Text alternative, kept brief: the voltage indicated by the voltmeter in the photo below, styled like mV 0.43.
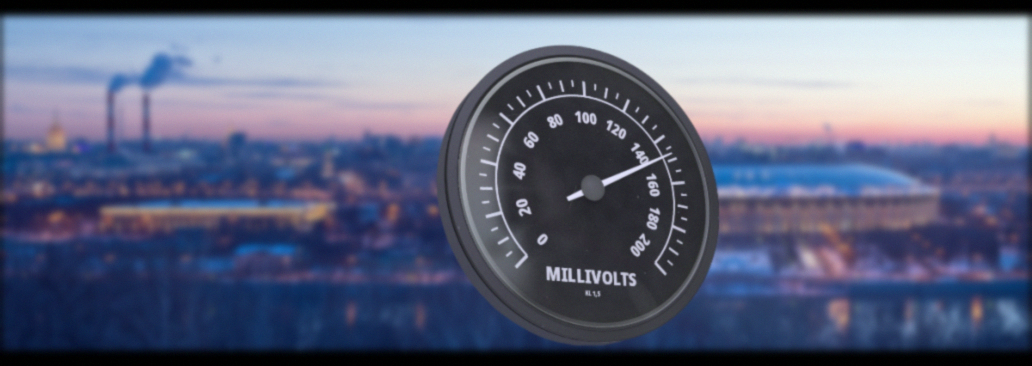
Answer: mV 147.5
